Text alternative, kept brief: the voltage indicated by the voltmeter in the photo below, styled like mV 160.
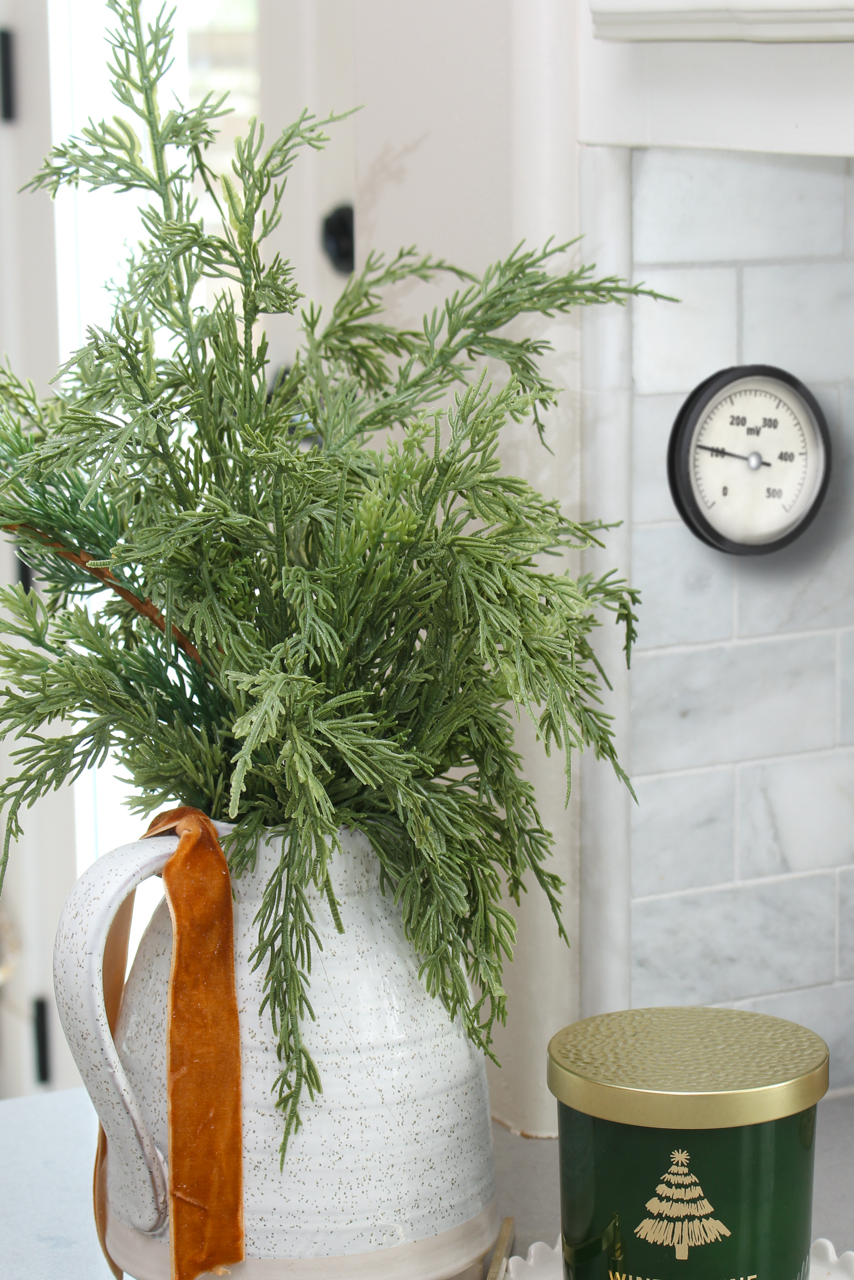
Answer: mV 100
